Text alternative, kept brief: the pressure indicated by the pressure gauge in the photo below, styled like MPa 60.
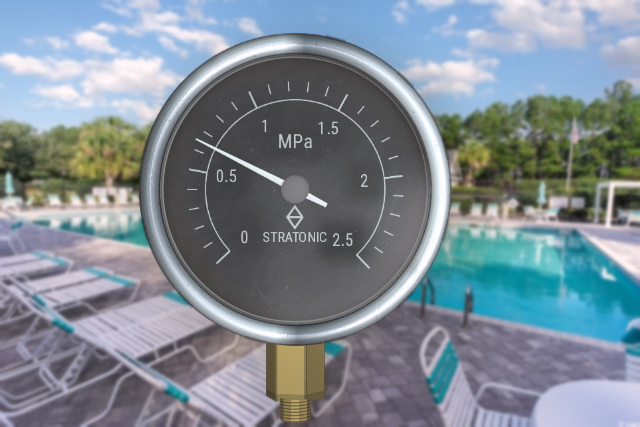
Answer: MPa 0.65
